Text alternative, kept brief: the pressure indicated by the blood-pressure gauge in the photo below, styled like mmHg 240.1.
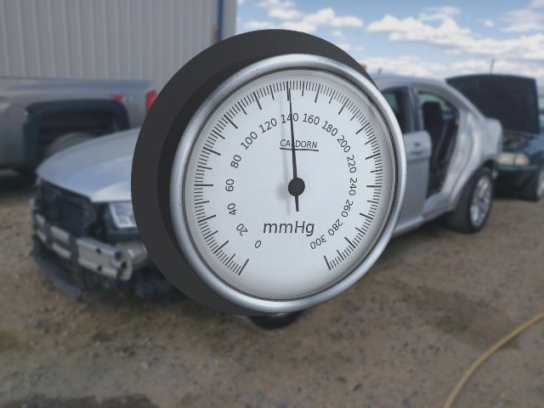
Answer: mmHg 140
